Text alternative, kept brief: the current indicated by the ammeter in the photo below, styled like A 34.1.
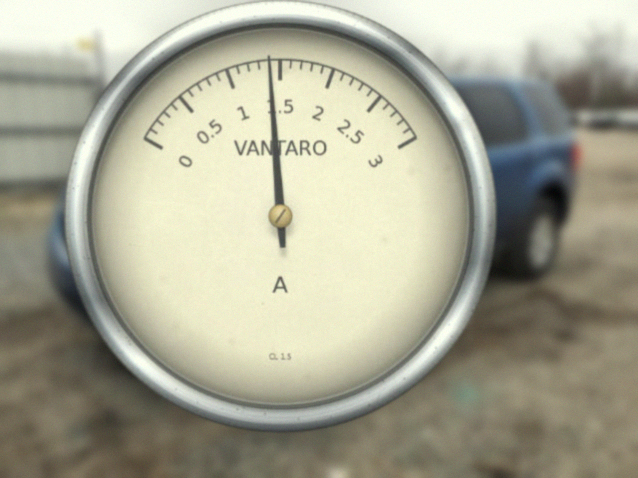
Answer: A 1.4
